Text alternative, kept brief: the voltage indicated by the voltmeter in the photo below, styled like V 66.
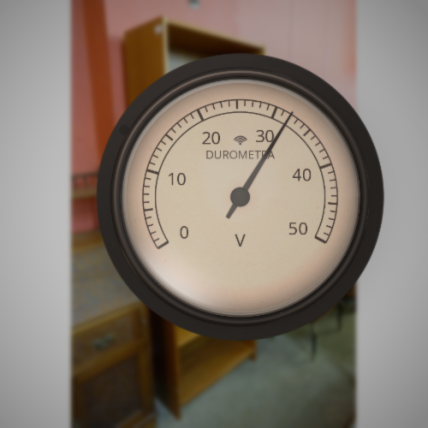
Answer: V 32
